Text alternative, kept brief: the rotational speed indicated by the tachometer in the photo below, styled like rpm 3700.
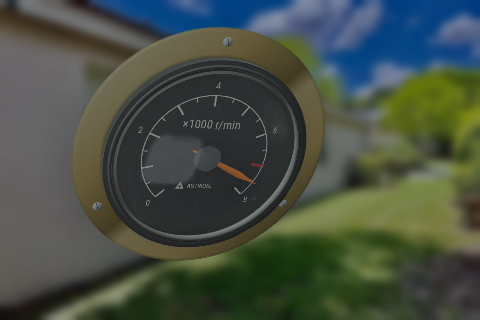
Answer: rpm 7500
